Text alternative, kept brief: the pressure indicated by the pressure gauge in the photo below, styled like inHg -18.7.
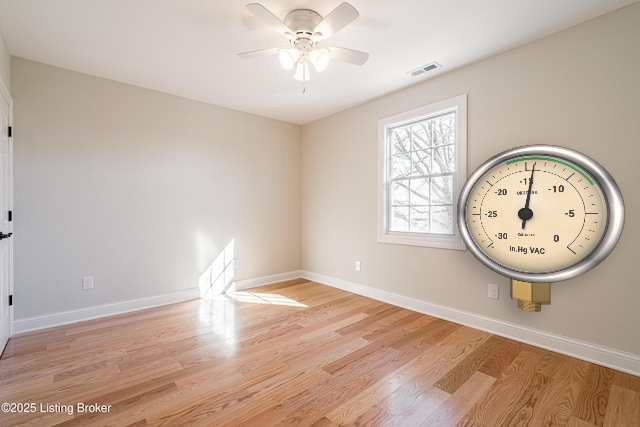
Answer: inHg -14
